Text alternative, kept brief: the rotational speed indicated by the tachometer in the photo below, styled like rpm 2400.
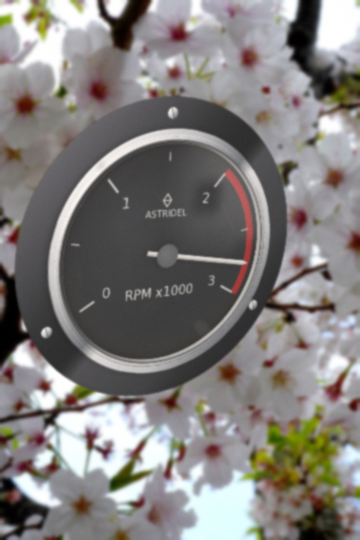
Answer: rpm 2750
